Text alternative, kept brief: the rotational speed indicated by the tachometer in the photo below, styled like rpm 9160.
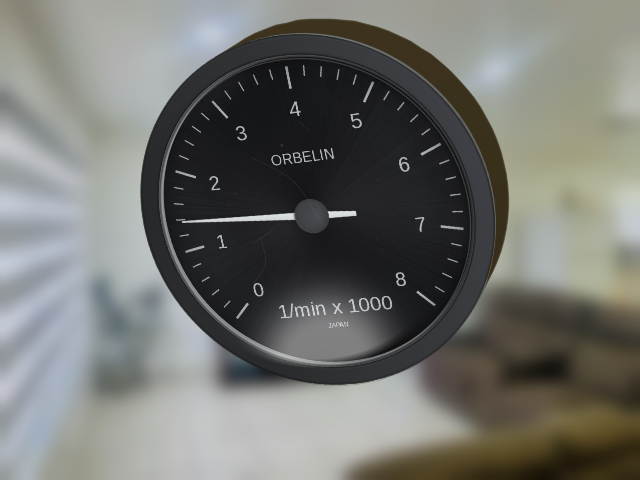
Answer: rpm 1400
